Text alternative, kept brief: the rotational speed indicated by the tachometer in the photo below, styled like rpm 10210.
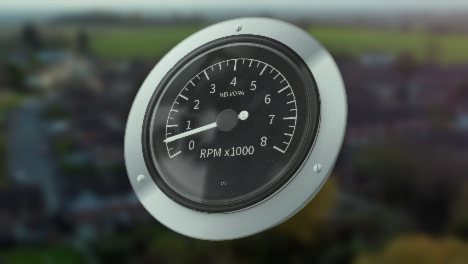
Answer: rpm 500
